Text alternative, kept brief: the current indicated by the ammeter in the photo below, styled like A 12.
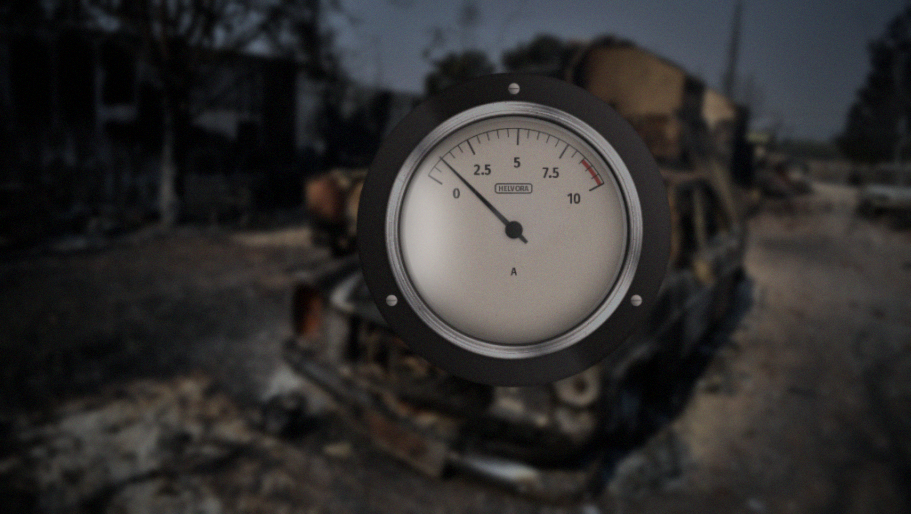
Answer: A 1
